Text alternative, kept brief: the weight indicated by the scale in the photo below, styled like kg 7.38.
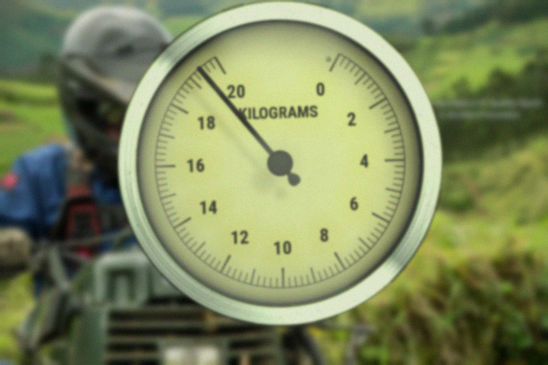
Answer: kg 19.4
